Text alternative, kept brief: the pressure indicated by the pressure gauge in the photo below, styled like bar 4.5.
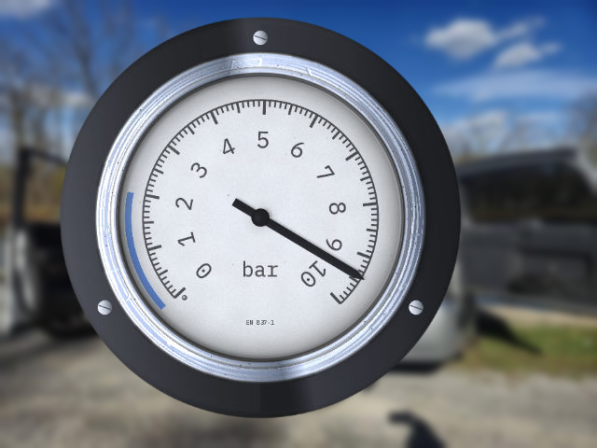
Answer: bar 9.4
